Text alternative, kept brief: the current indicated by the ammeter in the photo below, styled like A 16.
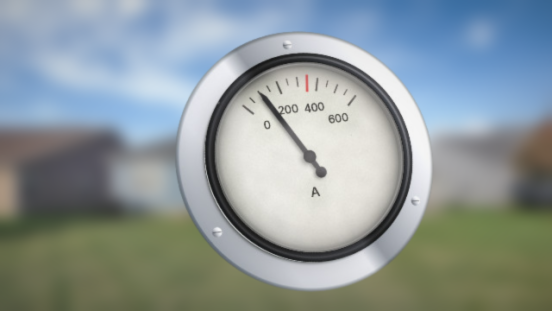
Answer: A 100
